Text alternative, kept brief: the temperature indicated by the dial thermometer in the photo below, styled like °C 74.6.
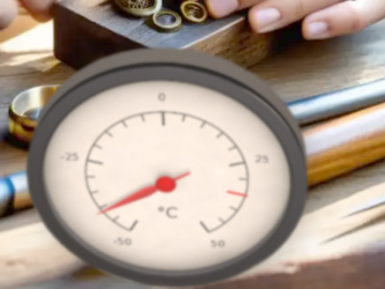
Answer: °C -40
